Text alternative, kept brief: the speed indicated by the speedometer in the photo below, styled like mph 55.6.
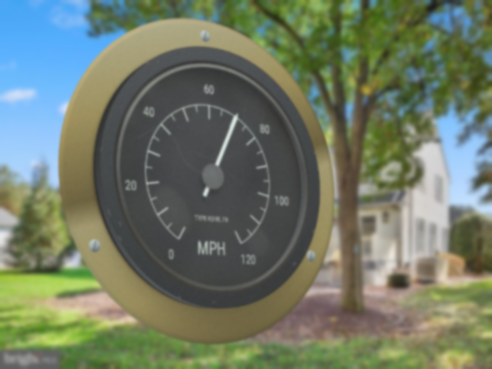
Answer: mph 70
